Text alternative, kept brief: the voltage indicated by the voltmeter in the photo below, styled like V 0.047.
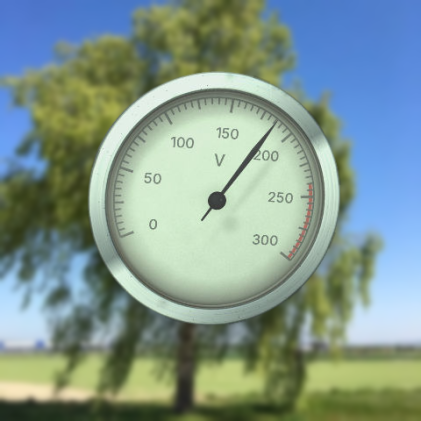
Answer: V 185
